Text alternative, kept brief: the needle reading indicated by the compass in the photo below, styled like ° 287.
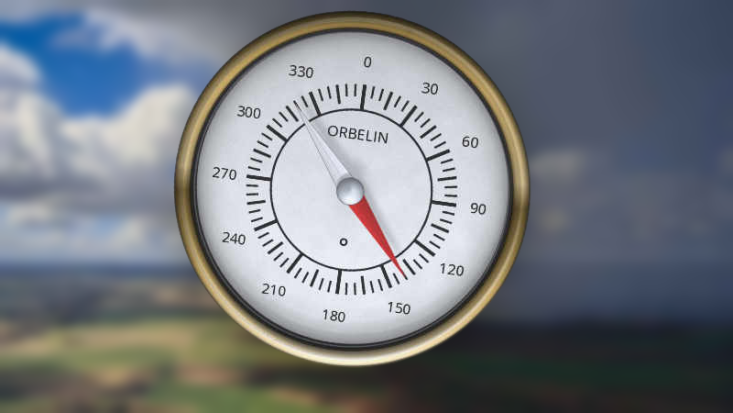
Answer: ° 140
